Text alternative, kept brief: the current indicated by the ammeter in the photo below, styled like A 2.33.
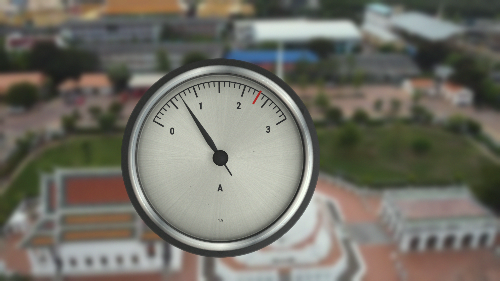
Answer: A 0.7
